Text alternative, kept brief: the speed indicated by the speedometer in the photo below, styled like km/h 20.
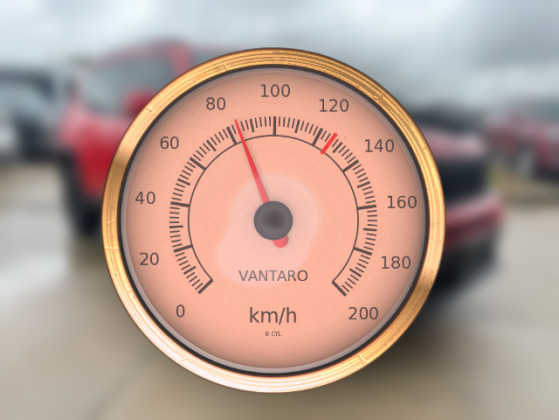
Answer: km/h 84
